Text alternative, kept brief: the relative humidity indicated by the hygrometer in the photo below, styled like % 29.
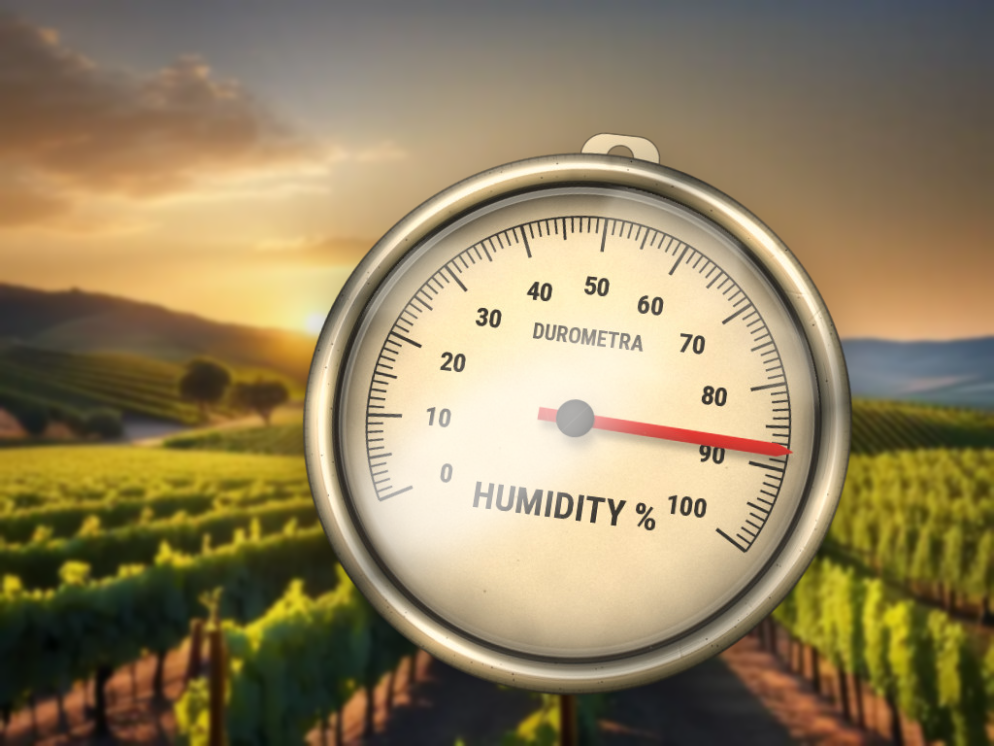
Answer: % 88
